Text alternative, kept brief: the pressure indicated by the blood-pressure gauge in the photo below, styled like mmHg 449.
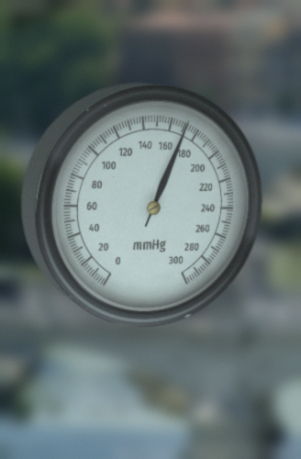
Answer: mmHg 170
